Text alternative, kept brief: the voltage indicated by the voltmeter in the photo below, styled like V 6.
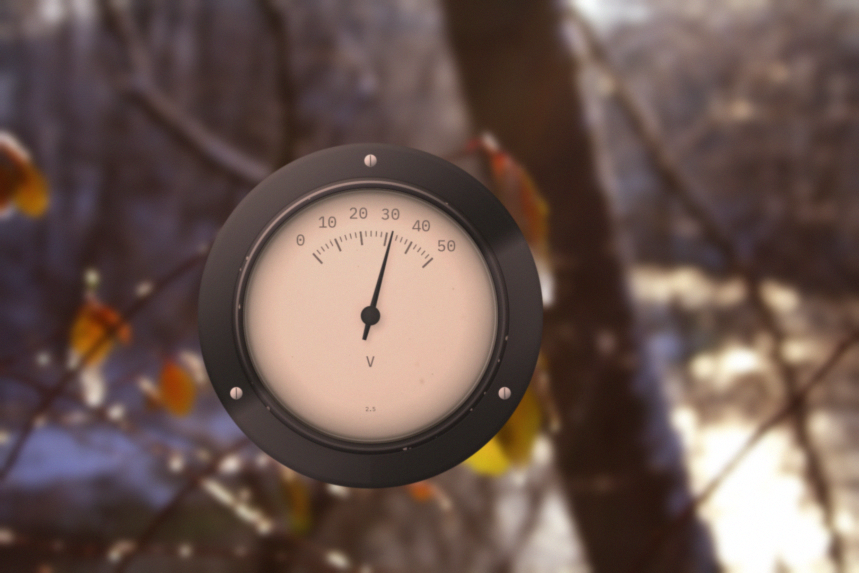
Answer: V 32
